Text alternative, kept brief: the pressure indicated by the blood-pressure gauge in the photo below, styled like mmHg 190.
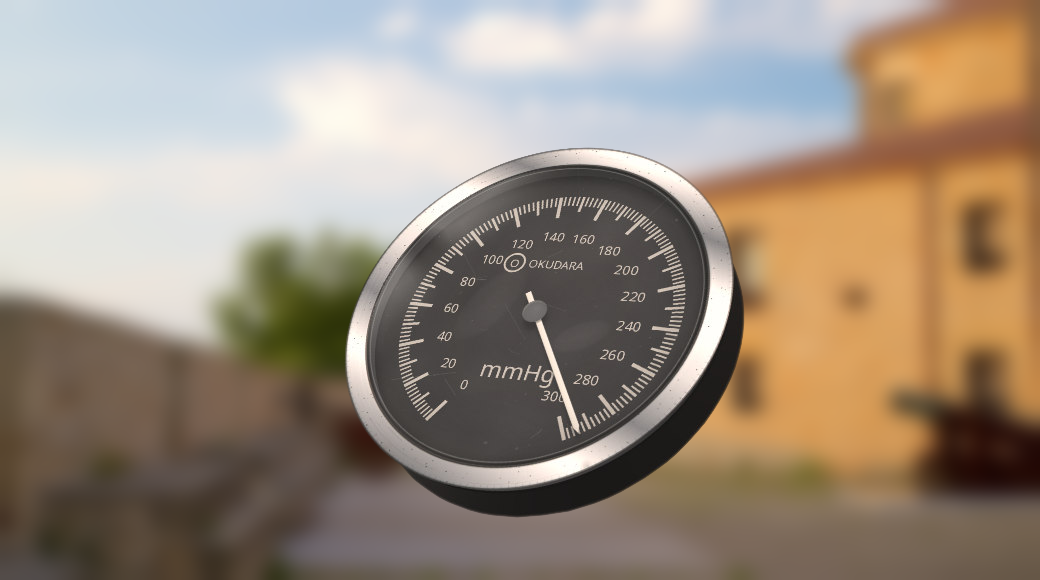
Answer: mmHg 294
